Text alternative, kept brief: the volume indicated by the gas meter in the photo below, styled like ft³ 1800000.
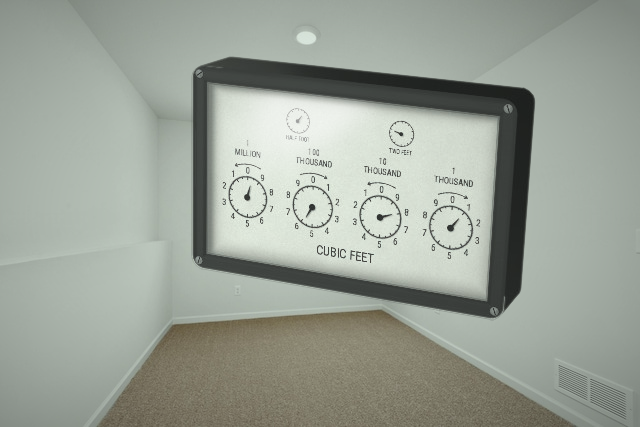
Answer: ft³ 958100
